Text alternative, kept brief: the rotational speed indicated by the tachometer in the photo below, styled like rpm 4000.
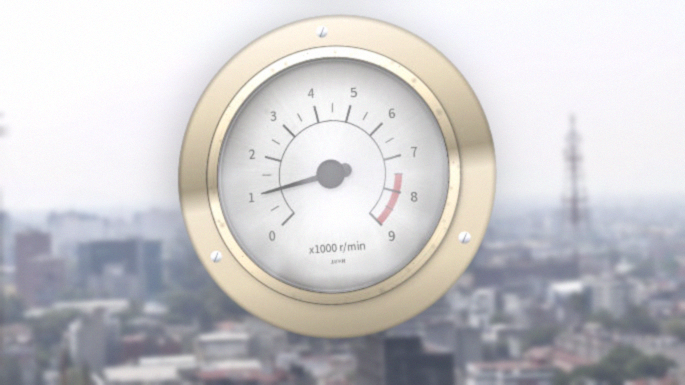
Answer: rpm 1000
